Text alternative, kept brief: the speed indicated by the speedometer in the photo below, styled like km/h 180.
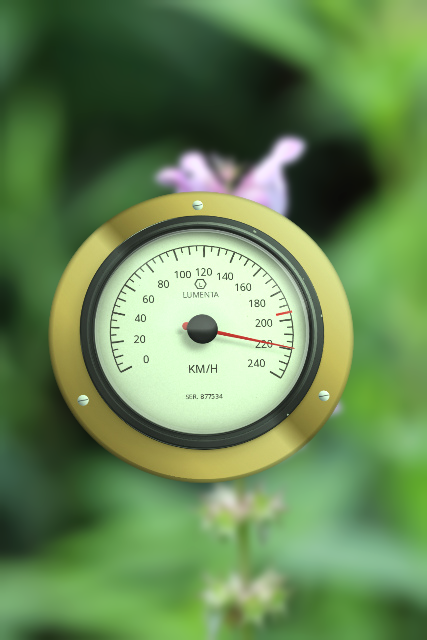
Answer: km/h 220
